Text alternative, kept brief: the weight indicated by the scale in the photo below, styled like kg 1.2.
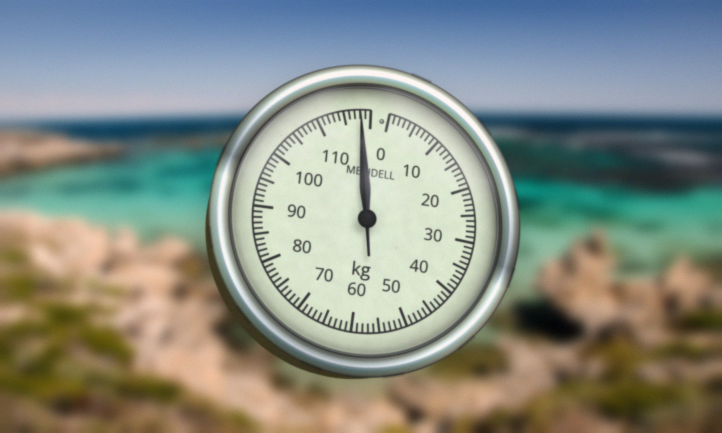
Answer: kg 118
